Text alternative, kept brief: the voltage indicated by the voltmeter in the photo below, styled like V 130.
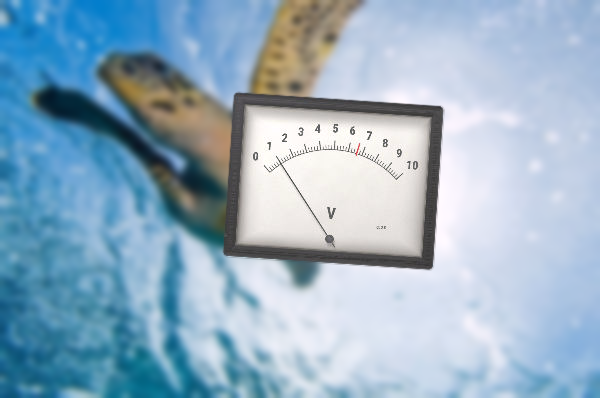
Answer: V 1
